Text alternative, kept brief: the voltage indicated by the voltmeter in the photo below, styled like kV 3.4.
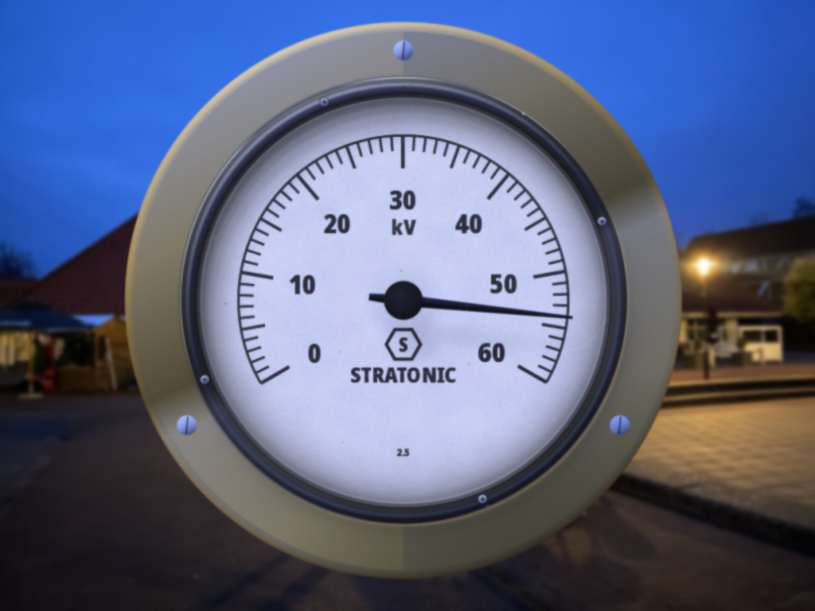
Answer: kV 54
